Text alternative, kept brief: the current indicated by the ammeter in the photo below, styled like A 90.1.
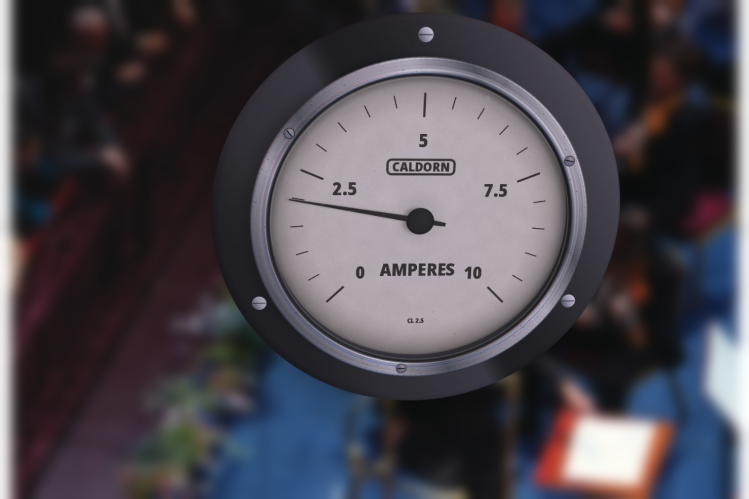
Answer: A 2
